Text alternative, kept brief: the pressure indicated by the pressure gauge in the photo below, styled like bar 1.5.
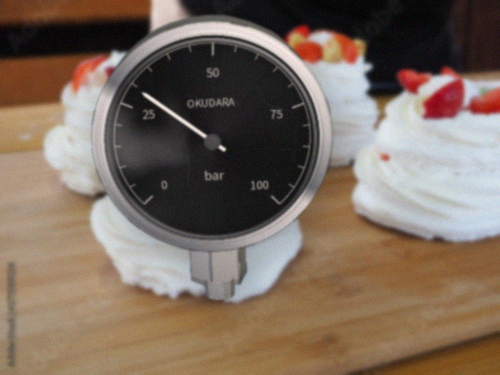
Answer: bar 30
